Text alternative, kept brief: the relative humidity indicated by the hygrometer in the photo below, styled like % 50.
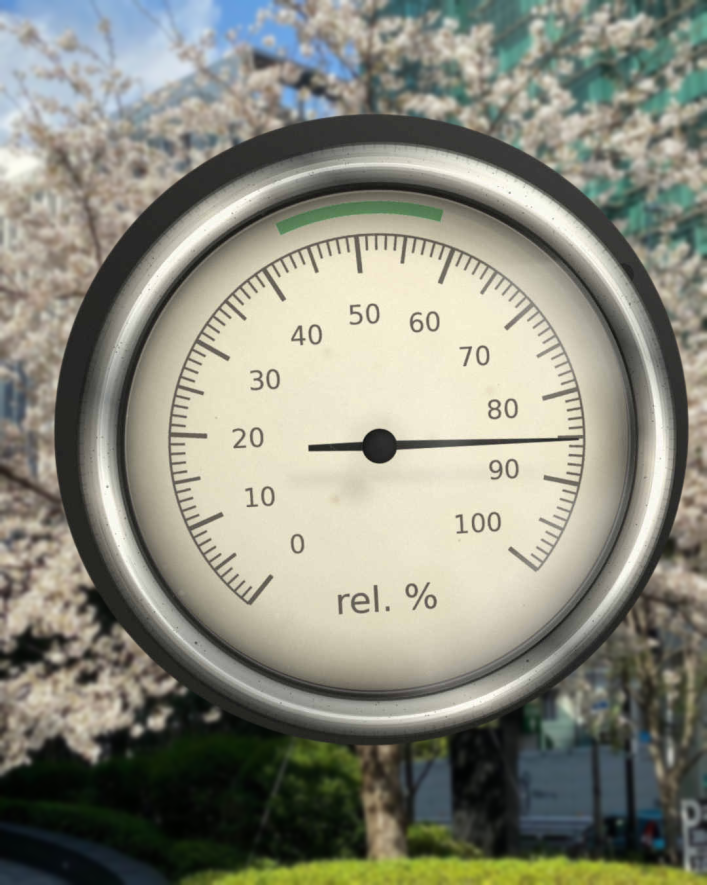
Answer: % 85
